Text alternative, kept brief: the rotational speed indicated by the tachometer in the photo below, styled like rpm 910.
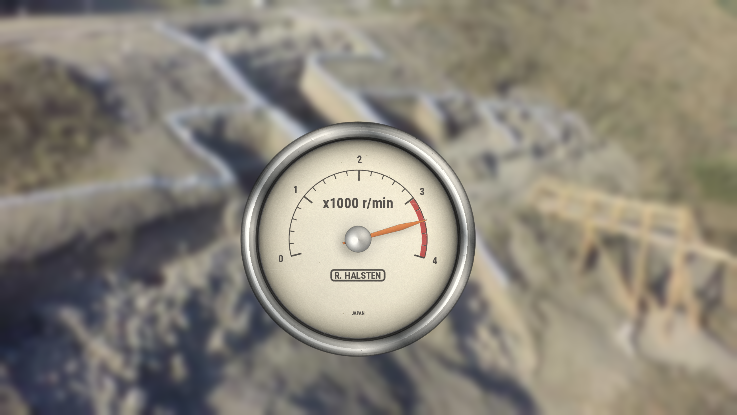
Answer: rpm 3400
